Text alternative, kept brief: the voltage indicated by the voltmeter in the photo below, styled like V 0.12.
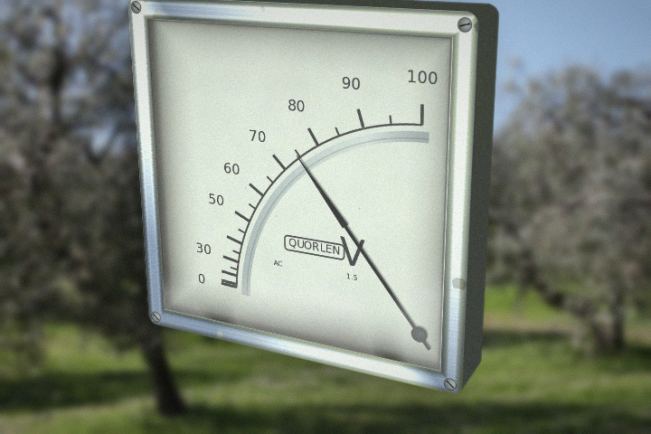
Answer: V 75
